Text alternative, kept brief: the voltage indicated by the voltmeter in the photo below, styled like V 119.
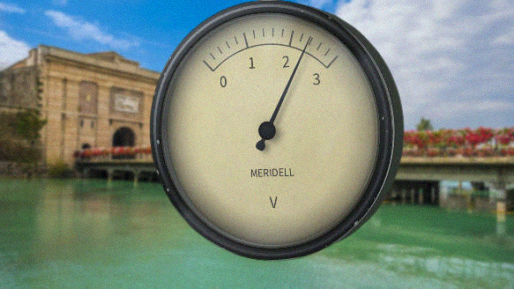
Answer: V 2.4
